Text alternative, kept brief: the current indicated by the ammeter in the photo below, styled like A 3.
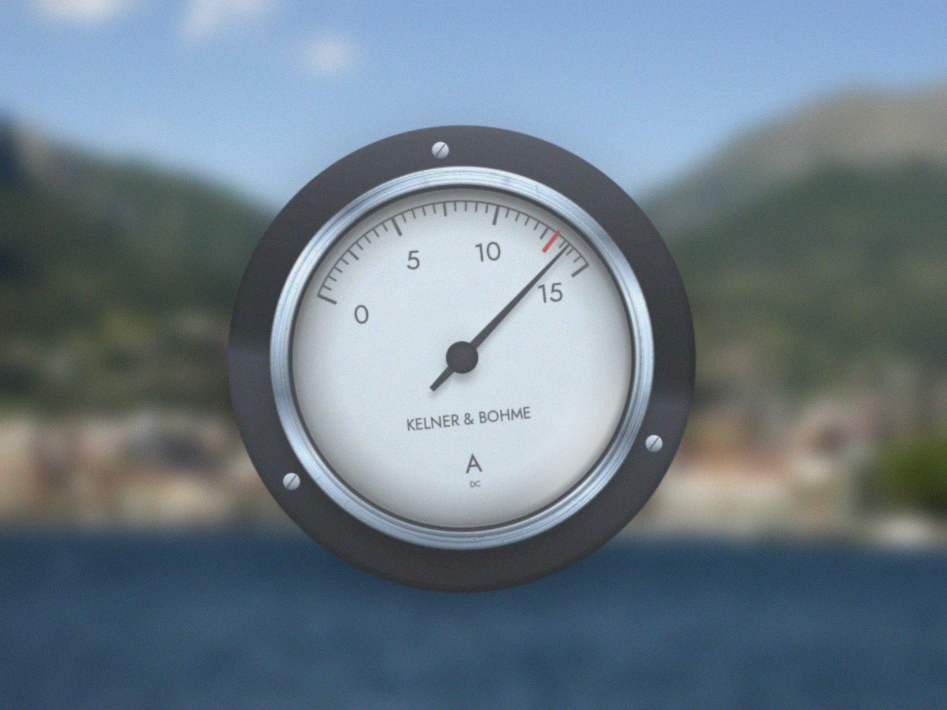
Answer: A 13.75
